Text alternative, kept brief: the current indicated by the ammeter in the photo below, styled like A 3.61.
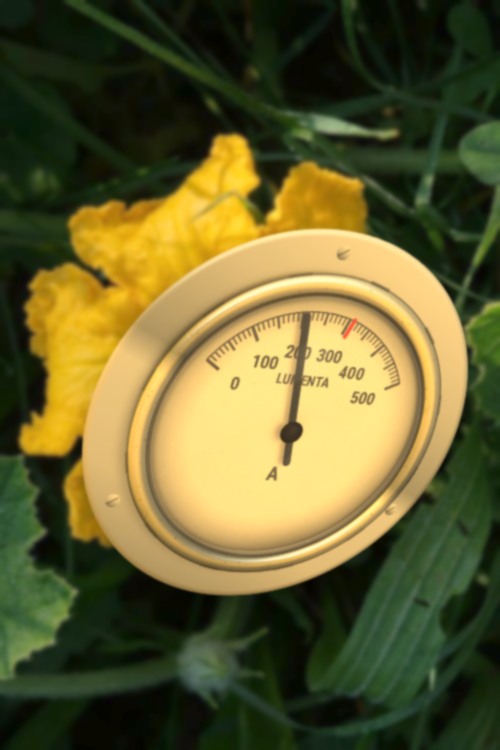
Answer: A 200
